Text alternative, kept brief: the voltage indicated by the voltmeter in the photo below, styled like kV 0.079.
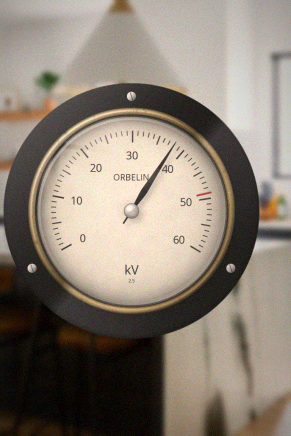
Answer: kV 38
